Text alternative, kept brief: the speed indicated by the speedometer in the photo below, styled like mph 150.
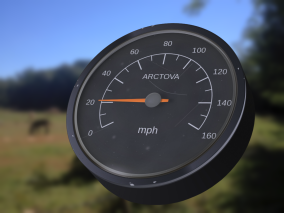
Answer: mph 20
